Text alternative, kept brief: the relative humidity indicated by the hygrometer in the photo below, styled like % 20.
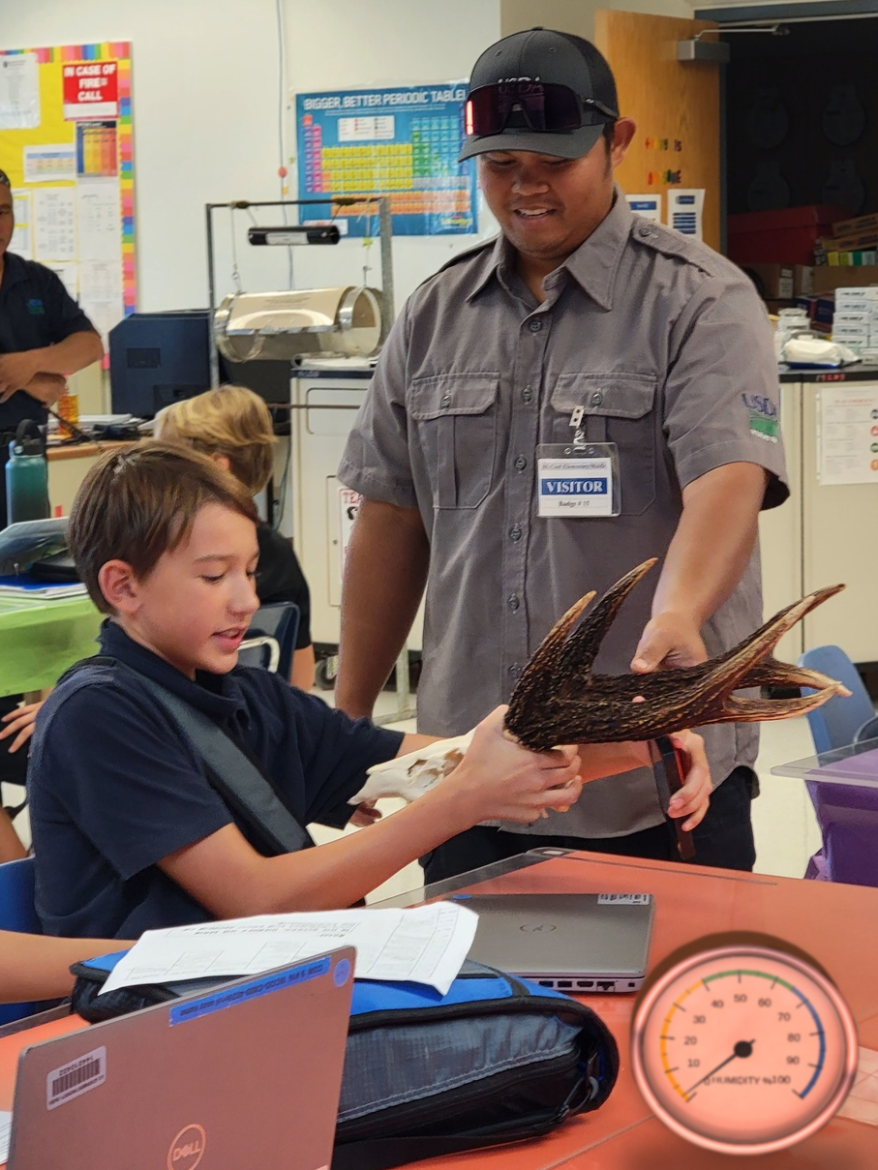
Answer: % 2.5
